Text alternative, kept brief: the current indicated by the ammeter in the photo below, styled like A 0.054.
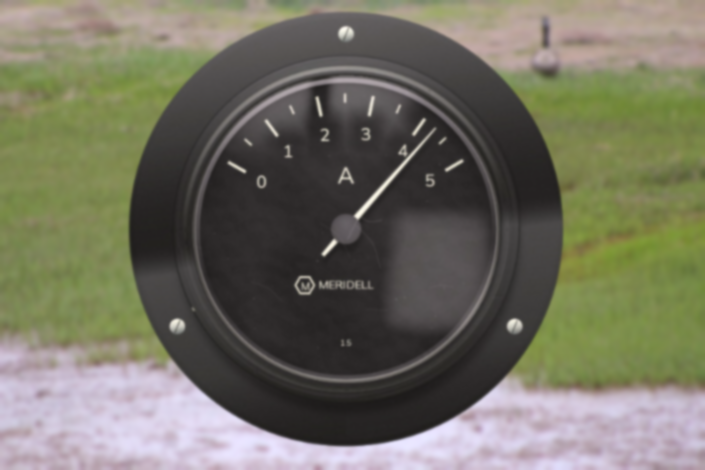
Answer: A 4.25
